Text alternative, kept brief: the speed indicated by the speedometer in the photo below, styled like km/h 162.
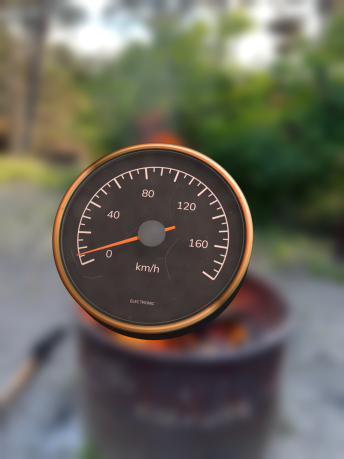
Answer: km/h 5
